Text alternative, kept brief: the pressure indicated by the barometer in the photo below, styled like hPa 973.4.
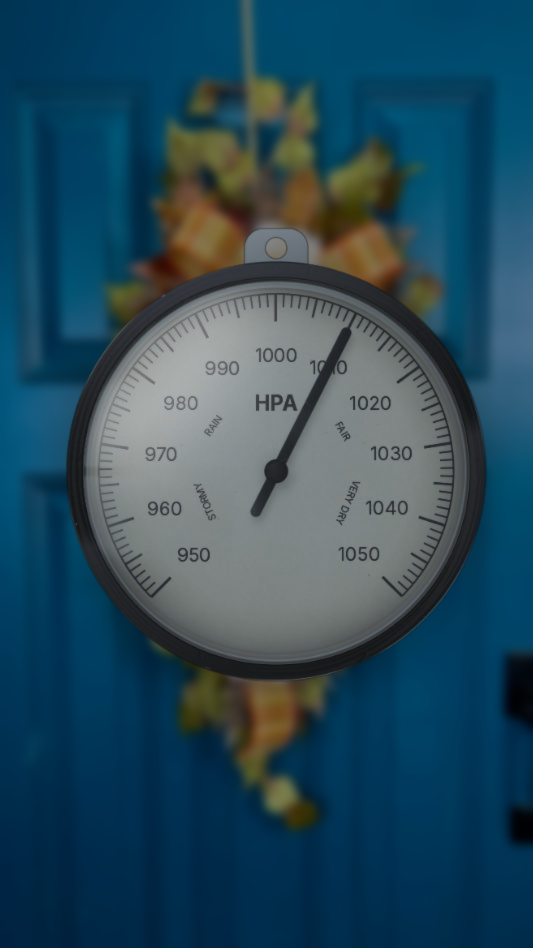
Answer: hPa 1010
